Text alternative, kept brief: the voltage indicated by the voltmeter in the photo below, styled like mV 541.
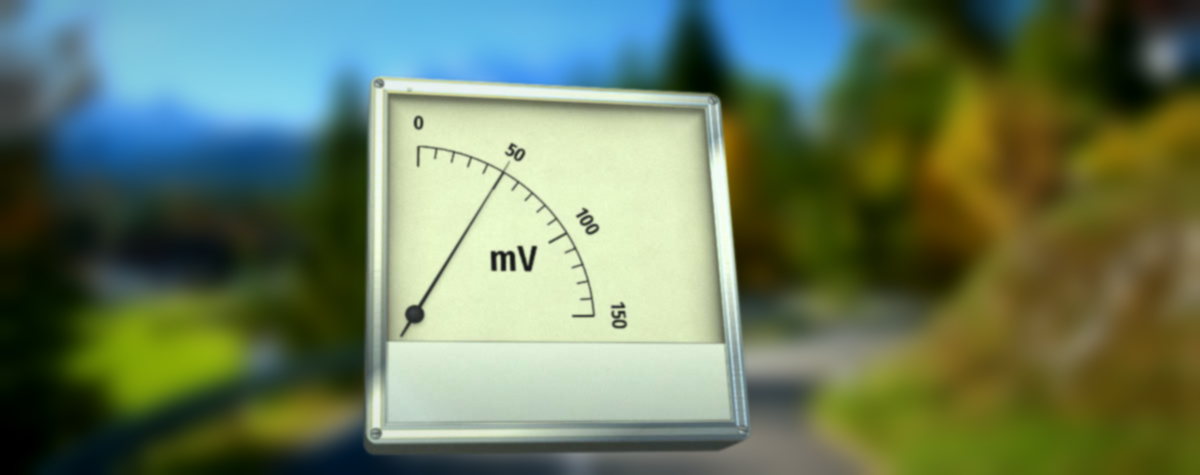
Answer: mV 50
